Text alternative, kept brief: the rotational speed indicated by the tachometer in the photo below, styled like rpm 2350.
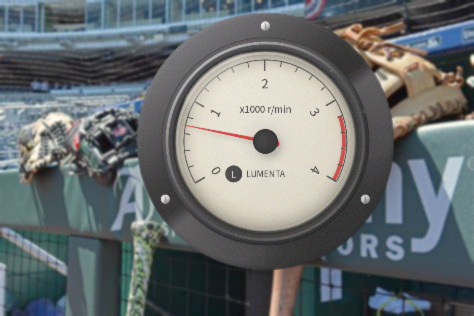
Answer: rpm 700
